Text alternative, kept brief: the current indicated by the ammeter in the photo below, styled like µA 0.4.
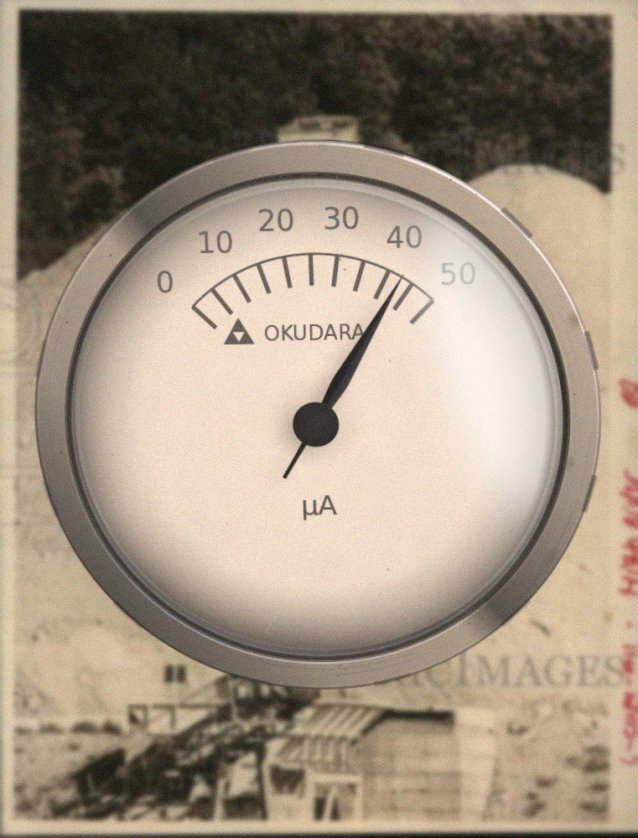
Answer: µA 42.5
